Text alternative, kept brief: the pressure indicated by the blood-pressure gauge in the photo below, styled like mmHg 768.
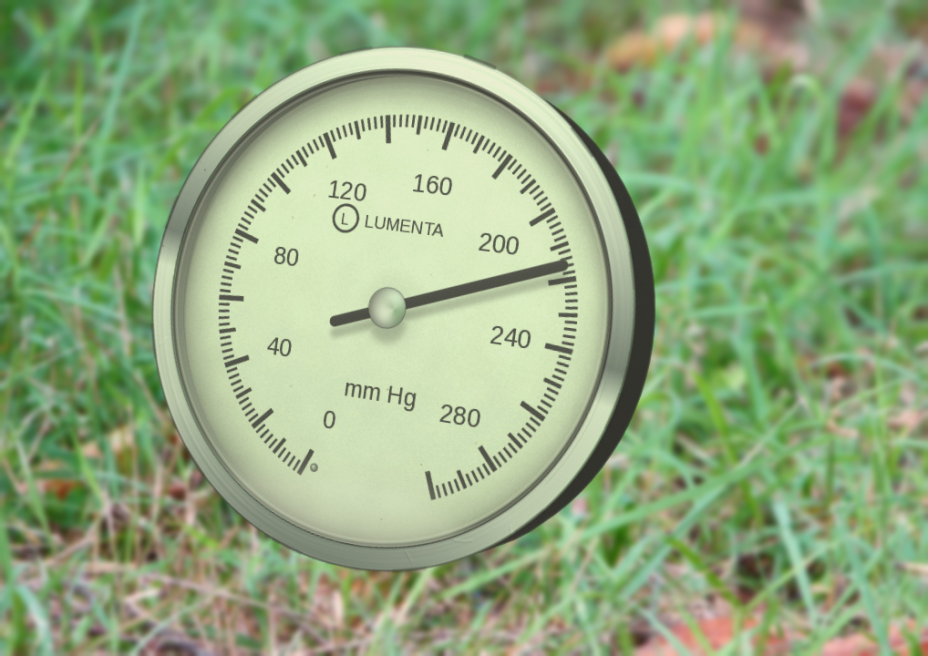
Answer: mmHg 216
